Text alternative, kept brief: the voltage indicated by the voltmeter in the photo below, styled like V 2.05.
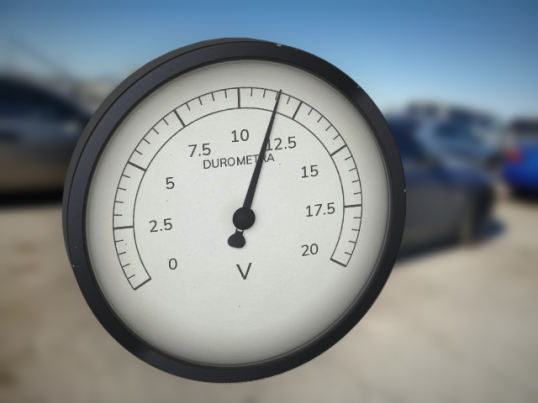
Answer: V 11.5
